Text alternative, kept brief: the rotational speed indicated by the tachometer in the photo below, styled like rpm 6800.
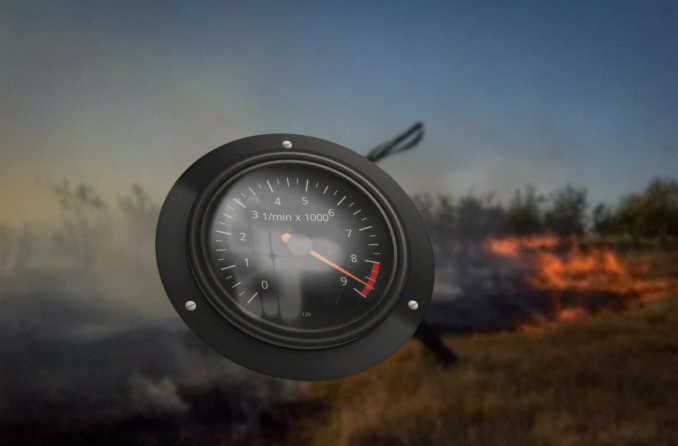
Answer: rpm 8750
